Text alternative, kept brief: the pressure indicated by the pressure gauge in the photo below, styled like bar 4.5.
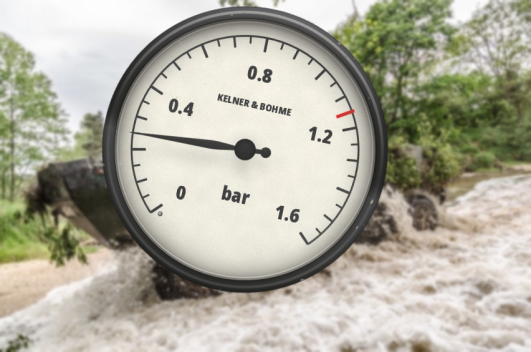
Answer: bar 0.25
